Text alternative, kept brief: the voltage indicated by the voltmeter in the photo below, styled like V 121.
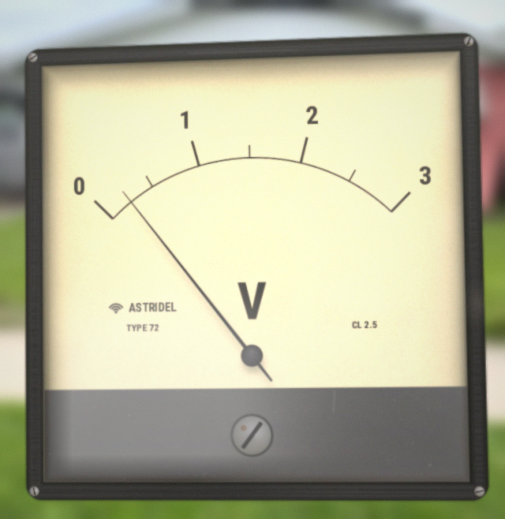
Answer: V 0.25
